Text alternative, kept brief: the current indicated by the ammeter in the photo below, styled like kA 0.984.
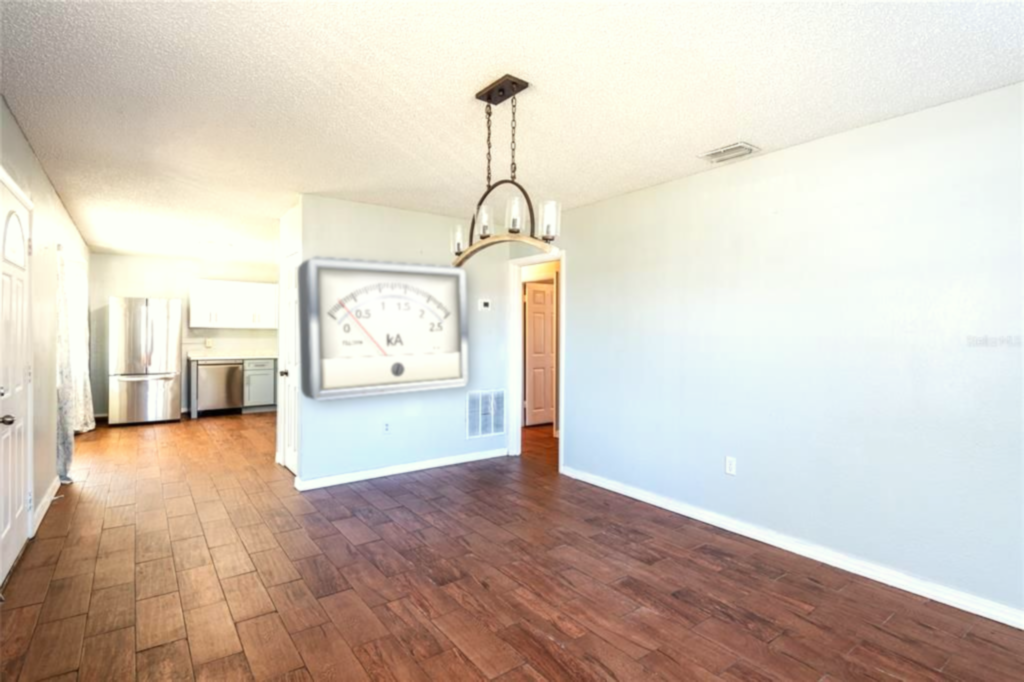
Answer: kA 0.25
